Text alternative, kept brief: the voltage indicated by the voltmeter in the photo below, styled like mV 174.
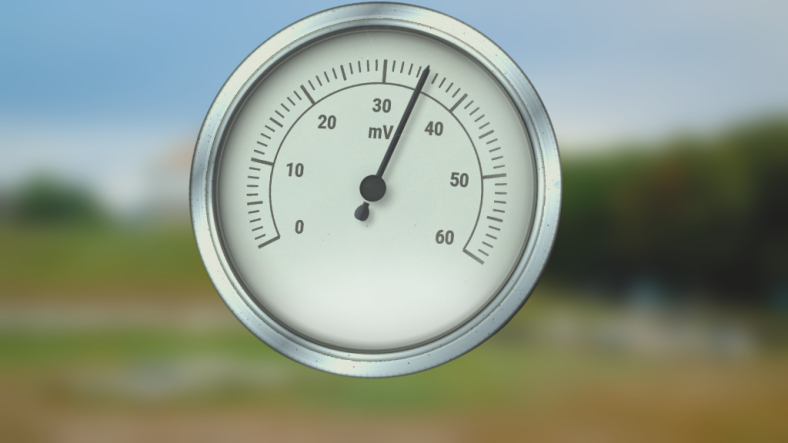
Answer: mV 35
